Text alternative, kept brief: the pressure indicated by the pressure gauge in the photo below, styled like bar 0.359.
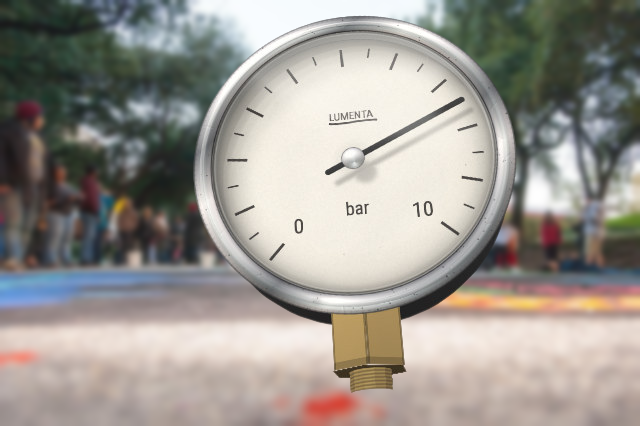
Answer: bar 7.5
